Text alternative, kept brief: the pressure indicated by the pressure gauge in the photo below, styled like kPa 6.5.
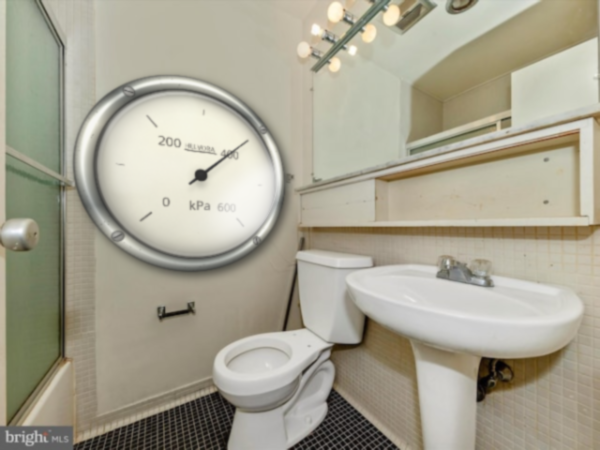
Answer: kPa 400
